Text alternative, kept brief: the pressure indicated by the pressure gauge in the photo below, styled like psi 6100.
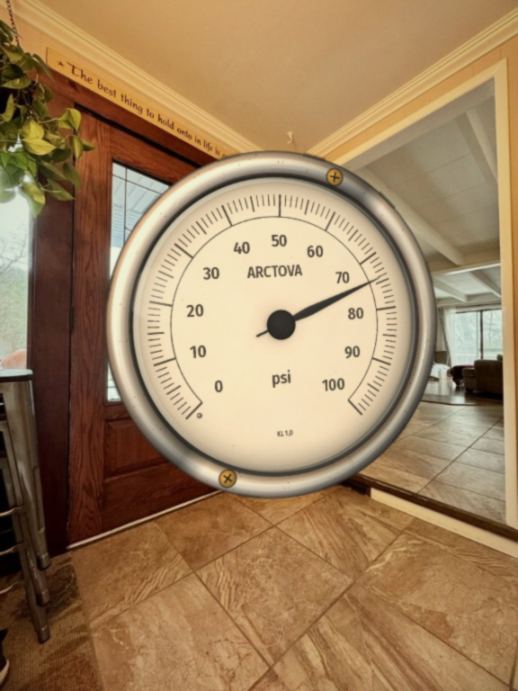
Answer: psi 74
